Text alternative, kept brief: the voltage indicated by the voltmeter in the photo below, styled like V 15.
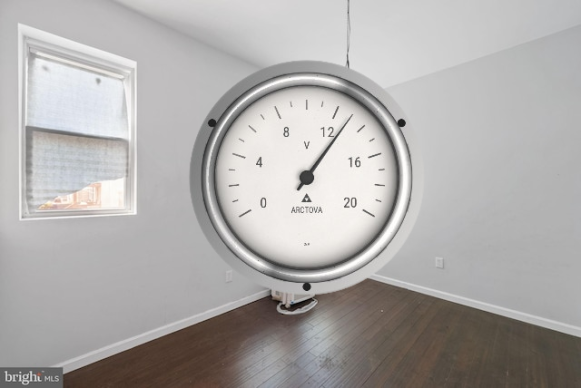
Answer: V 13
